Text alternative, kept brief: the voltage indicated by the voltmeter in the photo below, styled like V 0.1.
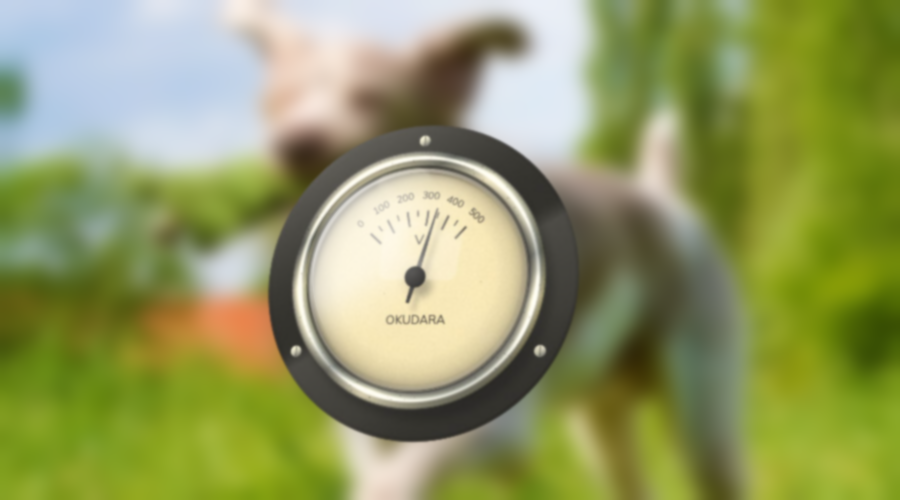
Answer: V 350
